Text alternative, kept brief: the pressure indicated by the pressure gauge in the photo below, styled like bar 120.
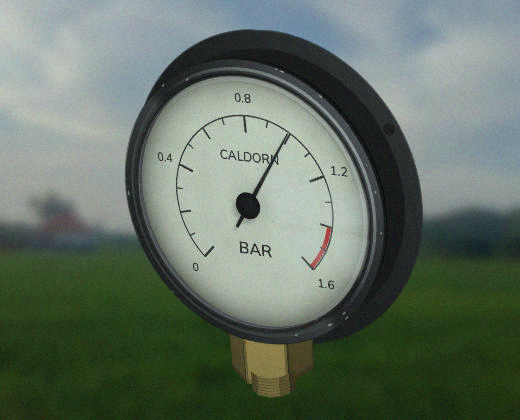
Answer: bar 1
